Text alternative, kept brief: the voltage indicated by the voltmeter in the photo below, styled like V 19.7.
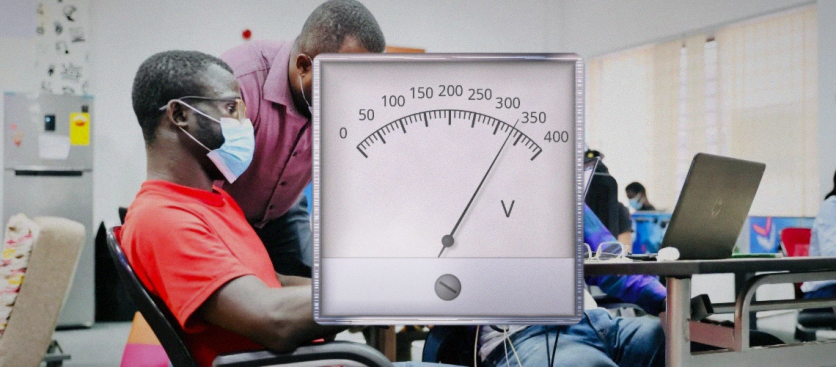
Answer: V 330
